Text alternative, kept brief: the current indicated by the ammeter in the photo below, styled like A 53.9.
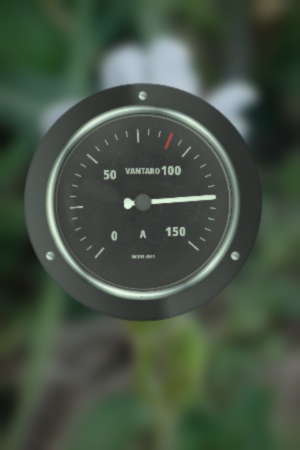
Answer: A 125
